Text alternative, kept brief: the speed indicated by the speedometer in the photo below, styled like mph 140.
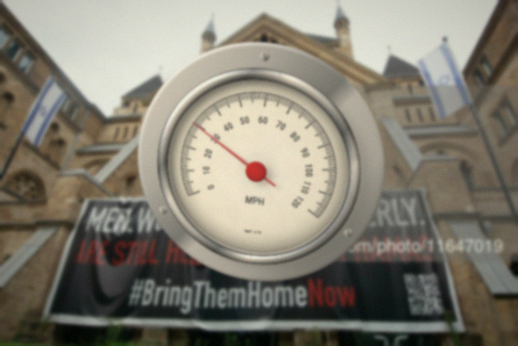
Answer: mph 30
